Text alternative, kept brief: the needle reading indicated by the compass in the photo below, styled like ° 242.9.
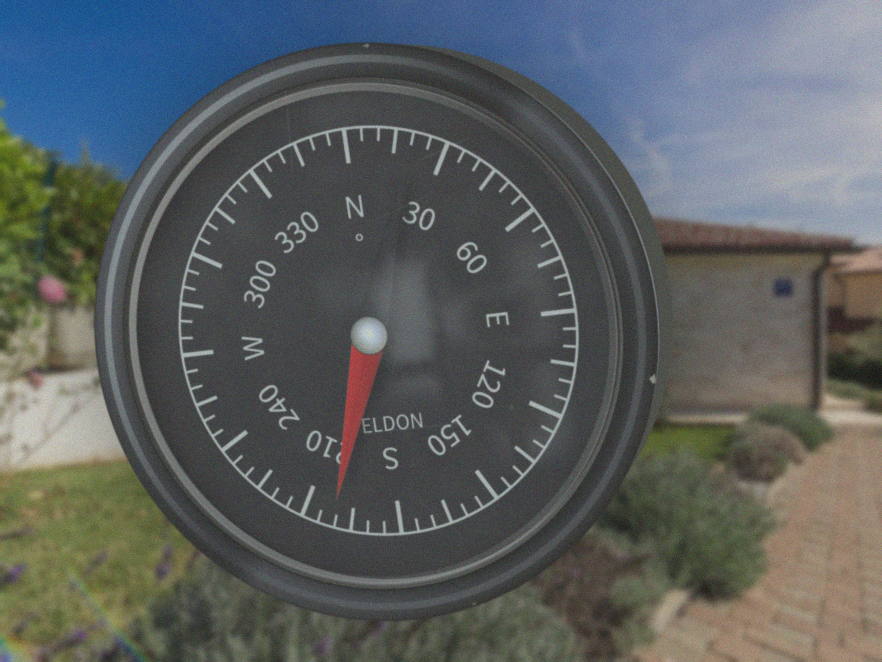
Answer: ° 200
